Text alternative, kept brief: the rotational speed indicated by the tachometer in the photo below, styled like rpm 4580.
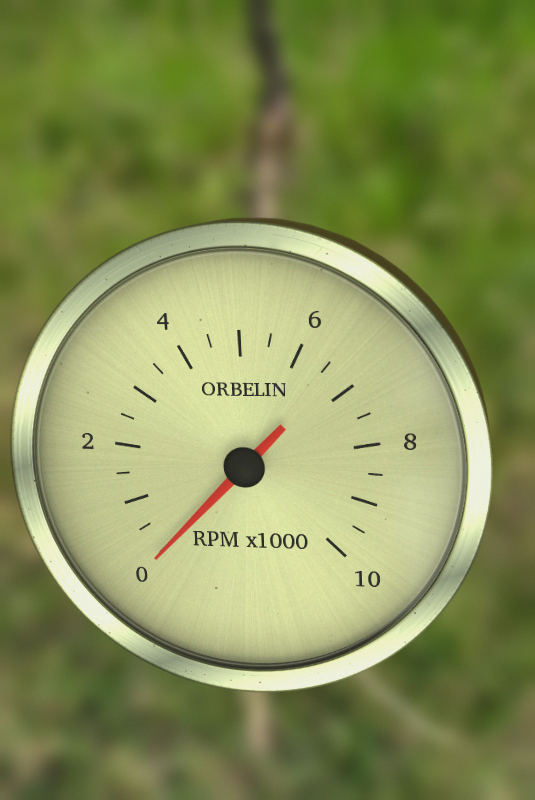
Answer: rpm 0
